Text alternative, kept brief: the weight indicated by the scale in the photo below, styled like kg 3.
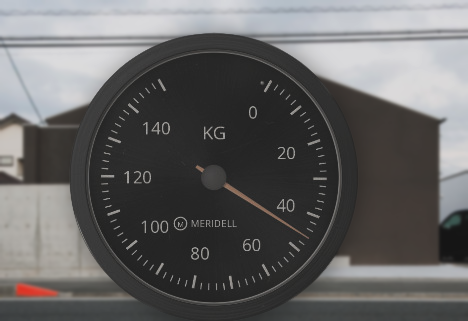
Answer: kg 46
